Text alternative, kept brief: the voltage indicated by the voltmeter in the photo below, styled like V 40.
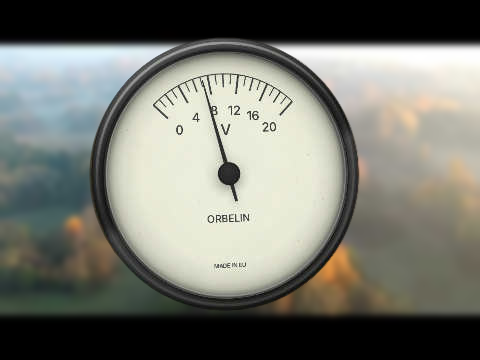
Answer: V 7
